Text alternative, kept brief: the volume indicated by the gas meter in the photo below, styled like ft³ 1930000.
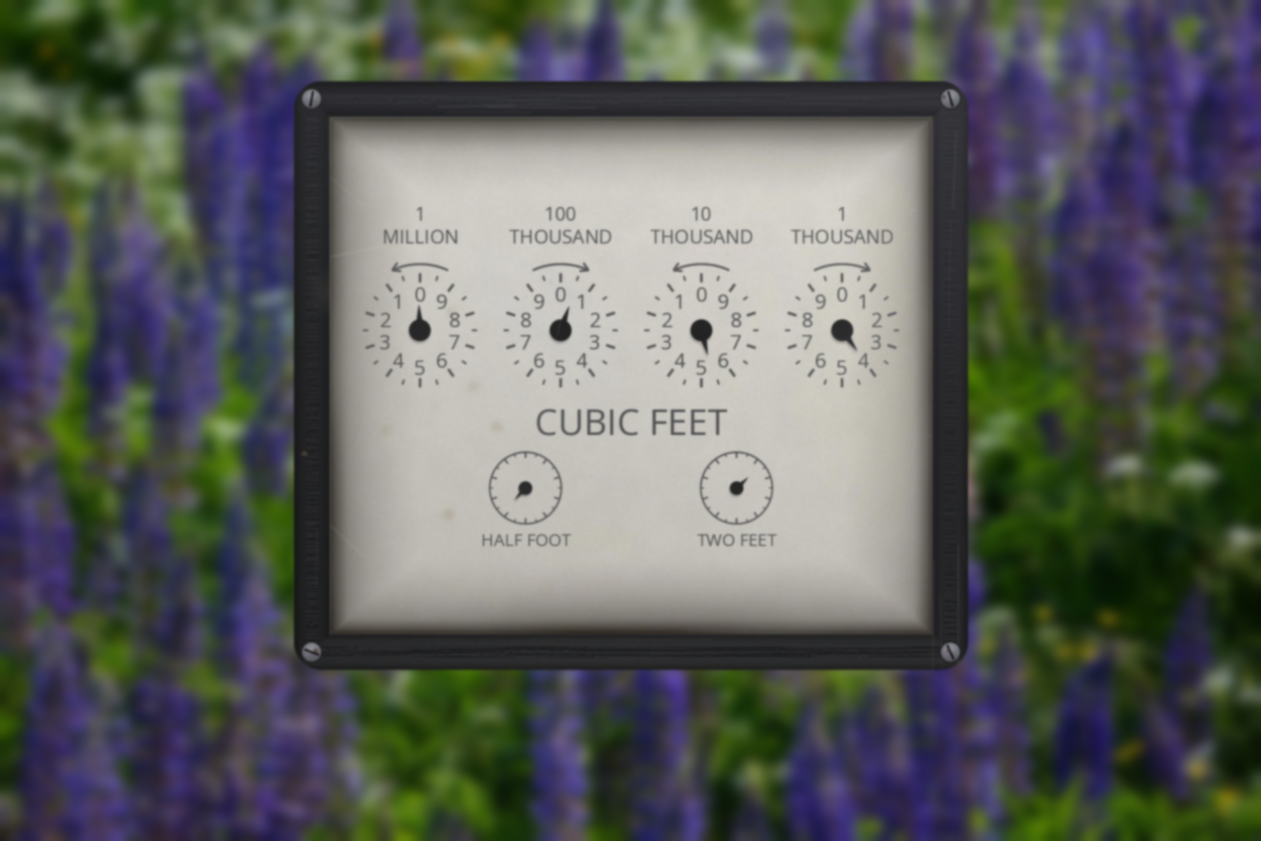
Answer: ft³ 5400
